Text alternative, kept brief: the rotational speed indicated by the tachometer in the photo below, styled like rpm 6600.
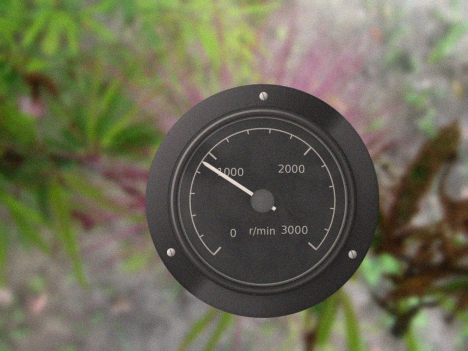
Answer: rpm 900
